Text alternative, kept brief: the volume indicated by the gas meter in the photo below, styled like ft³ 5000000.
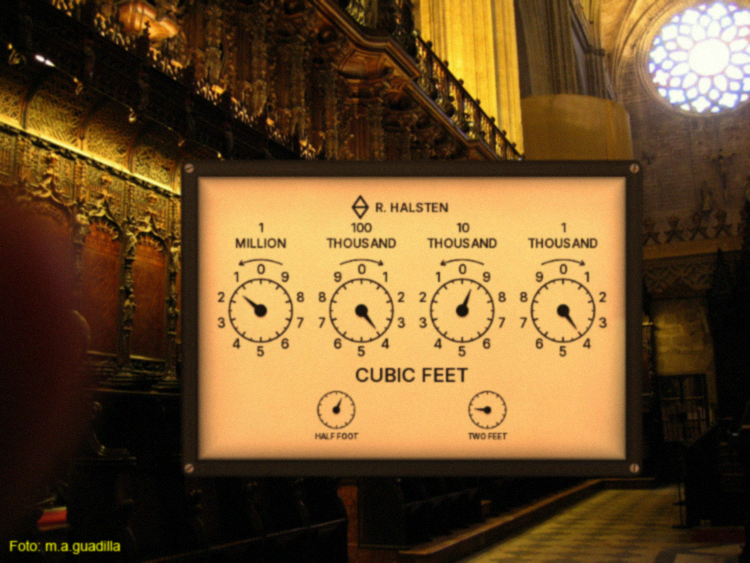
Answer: ft³ 139400
